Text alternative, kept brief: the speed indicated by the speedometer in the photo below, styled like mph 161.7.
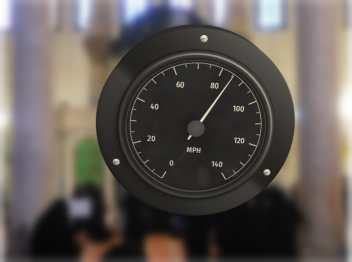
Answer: mph 85
